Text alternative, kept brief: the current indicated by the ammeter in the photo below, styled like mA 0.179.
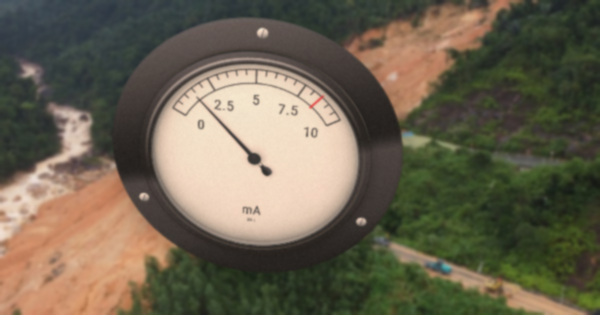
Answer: mA 1.5
